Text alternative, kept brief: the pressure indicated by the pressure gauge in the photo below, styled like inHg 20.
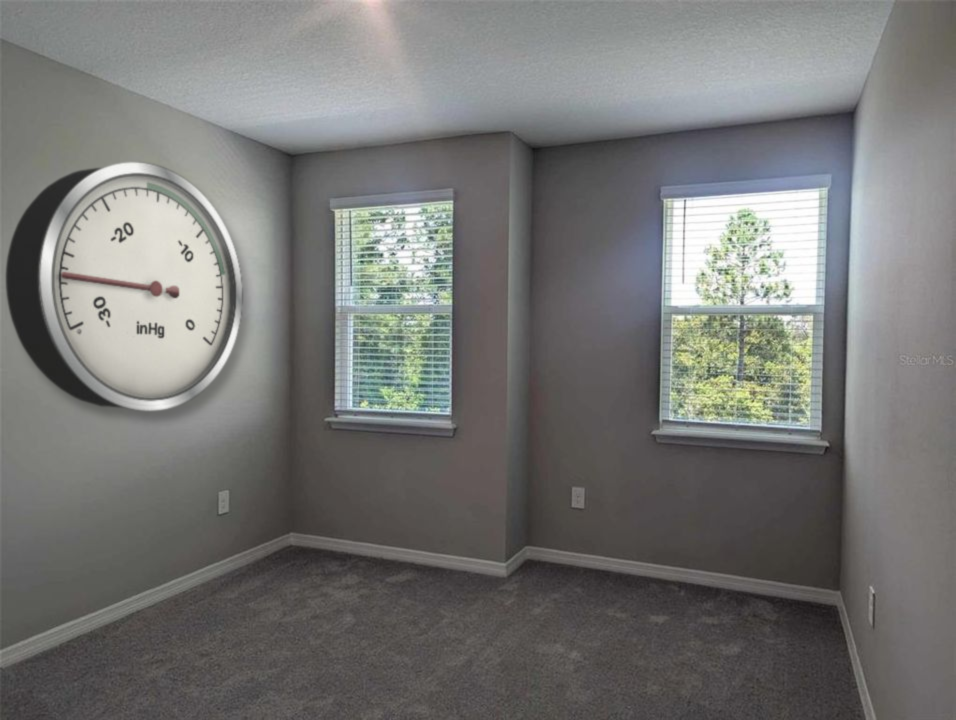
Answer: inHg -26.5
